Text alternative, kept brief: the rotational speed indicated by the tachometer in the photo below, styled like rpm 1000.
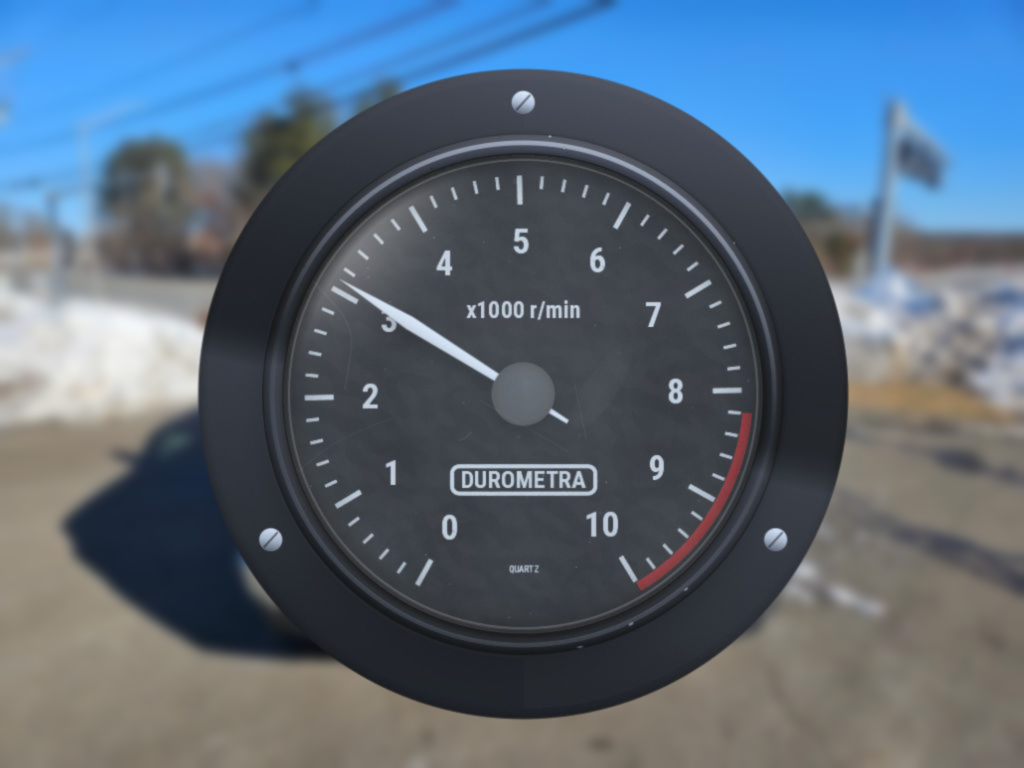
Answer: rpm 3100
